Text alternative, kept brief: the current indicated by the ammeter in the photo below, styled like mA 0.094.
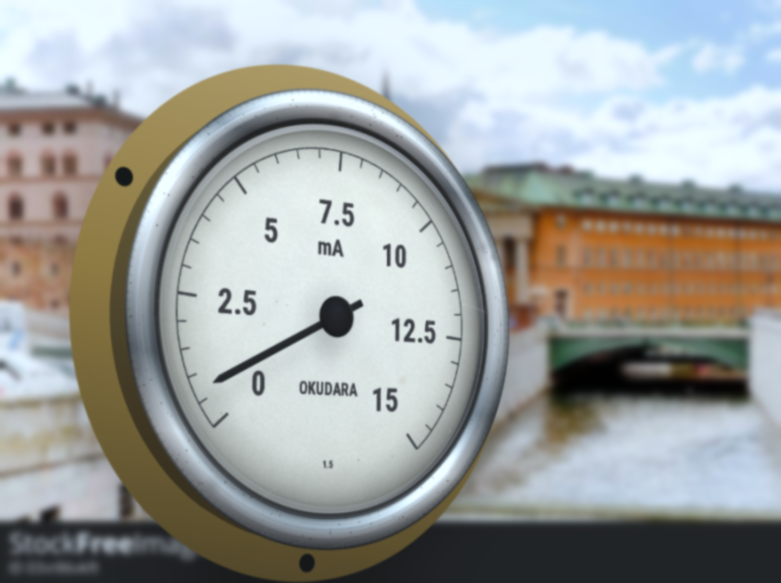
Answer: mA 0.75
